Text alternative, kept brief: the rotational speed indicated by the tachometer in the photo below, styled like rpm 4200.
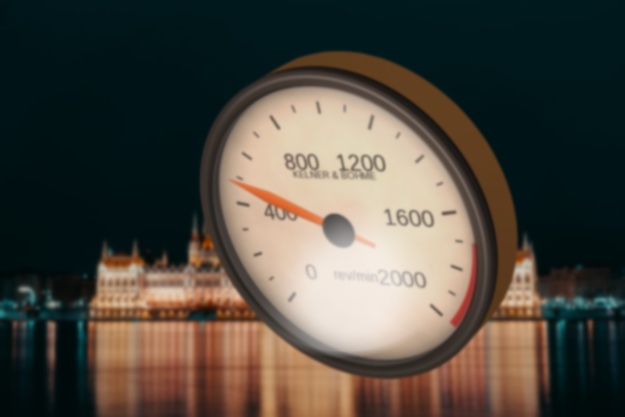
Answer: rpm 500
